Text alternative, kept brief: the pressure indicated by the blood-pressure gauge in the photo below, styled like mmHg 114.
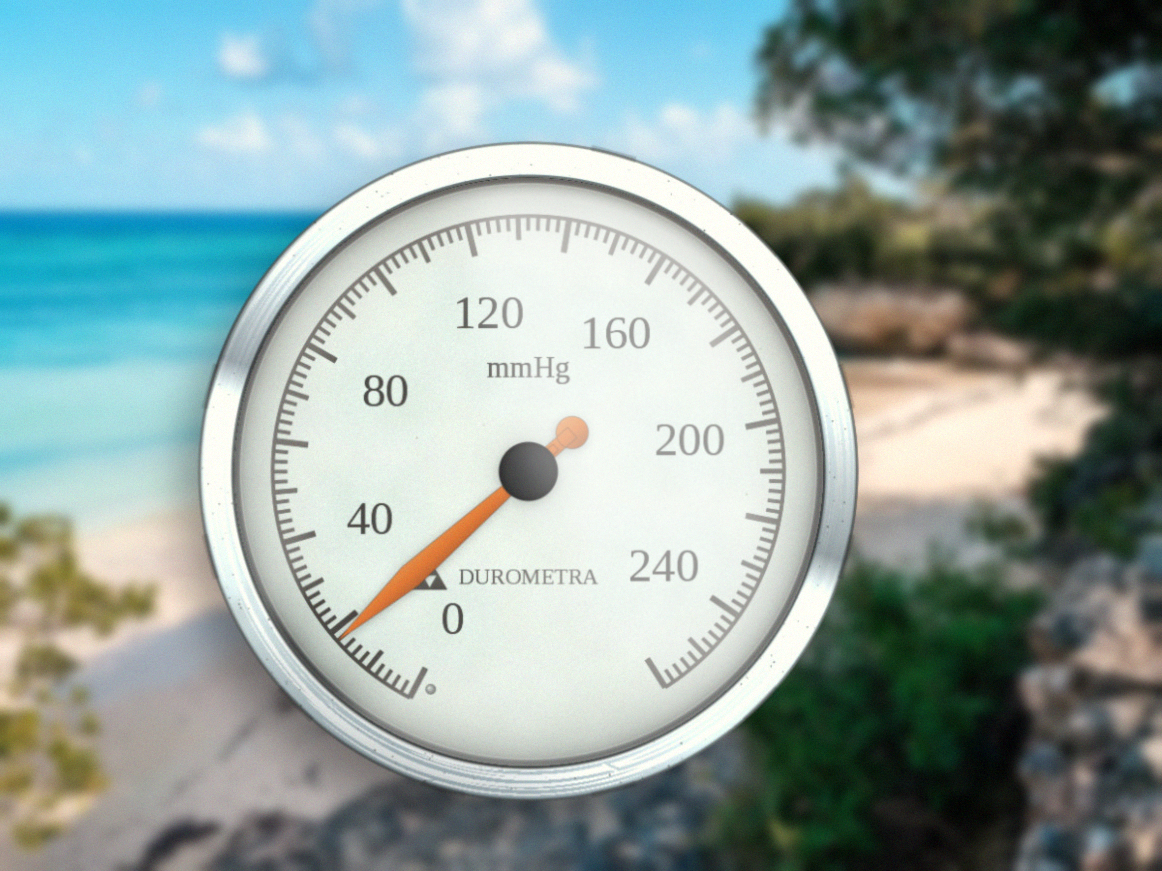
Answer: mmHg 18
